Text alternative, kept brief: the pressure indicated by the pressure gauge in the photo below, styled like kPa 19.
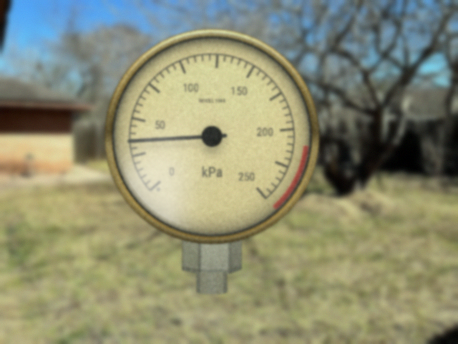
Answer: kPa 35
